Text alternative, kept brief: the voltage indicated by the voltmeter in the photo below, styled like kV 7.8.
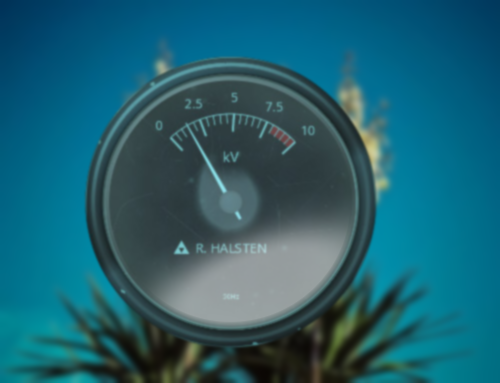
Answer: kV 1.5
